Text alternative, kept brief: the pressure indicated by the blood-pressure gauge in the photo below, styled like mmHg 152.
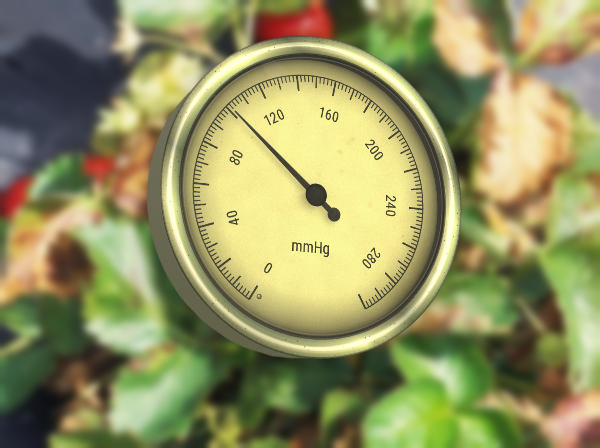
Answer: mmHg 100
